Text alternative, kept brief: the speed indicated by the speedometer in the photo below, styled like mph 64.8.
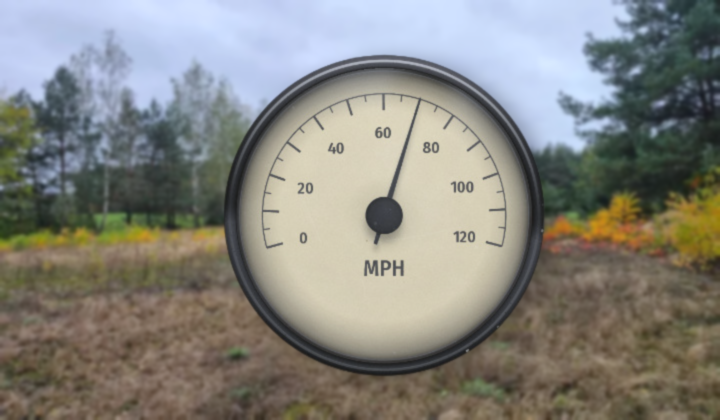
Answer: mph 70
